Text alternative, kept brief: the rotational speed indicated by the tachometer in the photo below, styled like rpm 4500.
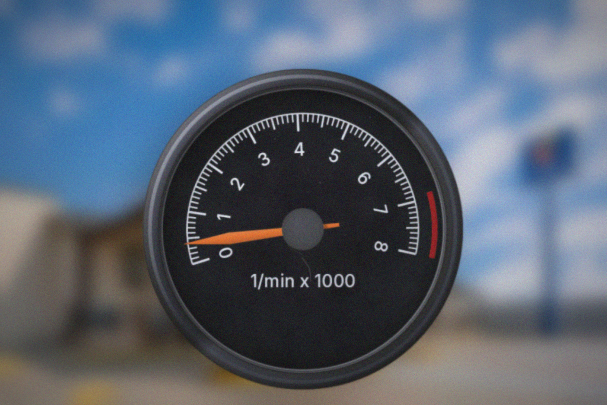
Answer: rpm 400
